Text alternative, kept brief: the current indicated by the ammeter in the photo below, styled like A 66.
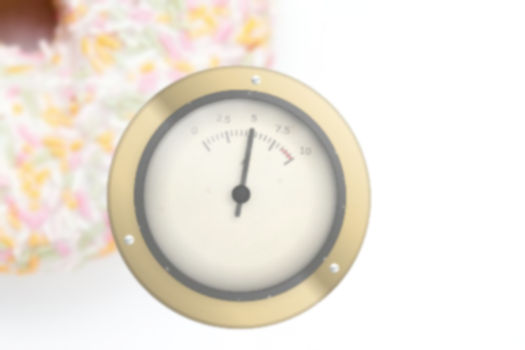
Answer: A 5
